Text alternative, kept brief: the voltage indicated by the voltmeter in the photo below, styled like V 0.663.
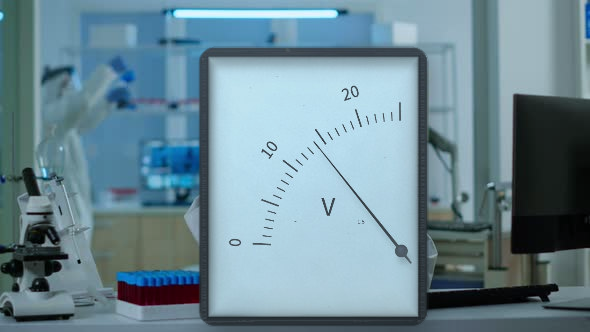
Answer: V 14
